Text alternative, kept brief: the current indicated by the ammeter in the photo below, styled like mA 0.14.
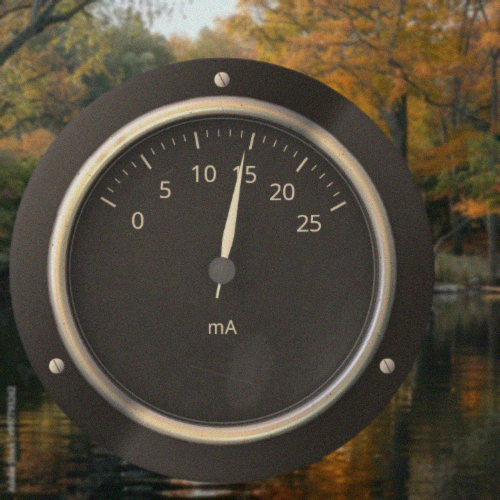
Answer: mA 14.5
